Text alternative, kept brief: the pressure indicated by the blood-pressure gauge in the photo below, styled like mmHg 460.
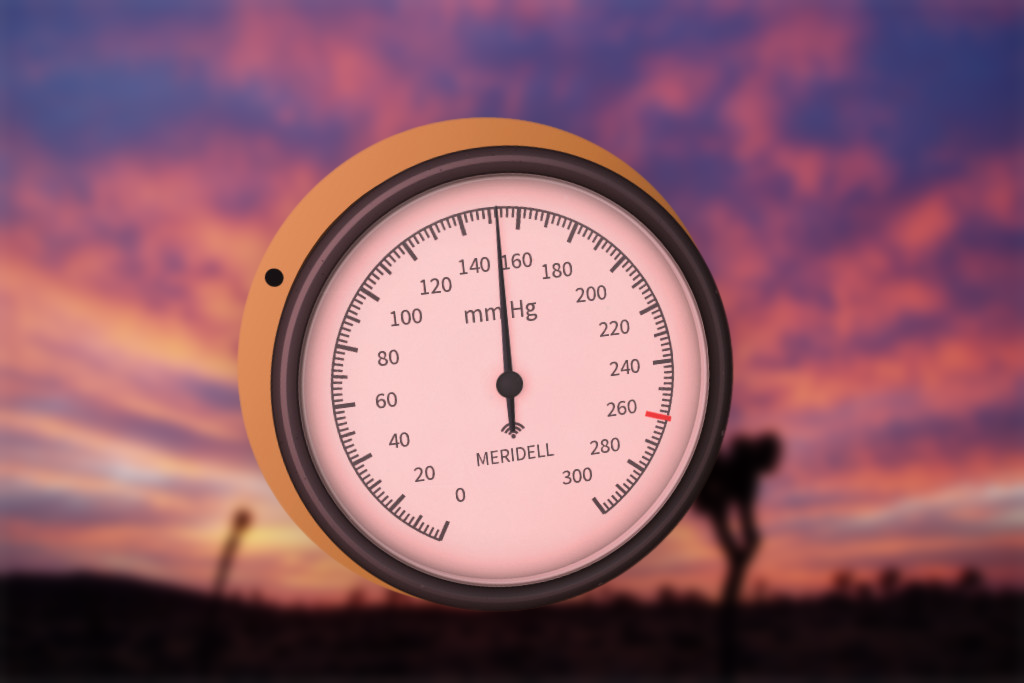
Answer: mmHg 152
